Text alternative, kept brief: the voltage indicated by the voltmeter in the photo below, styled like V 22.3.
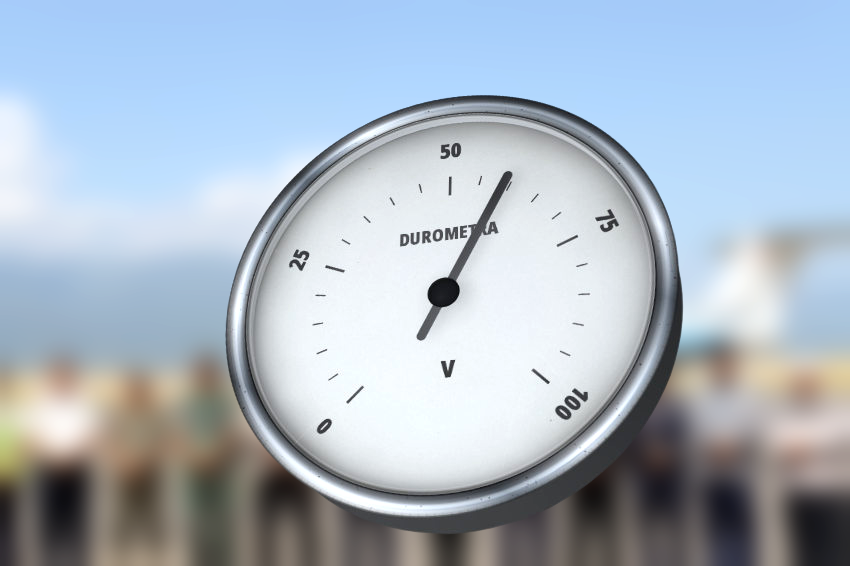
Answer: V 60
